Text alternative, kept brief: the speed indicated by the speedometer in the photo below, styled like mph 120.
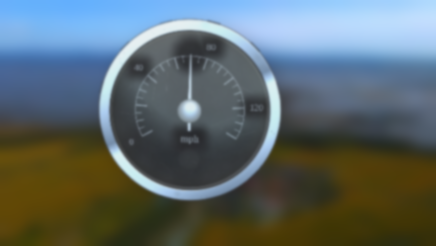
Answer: mph 70
